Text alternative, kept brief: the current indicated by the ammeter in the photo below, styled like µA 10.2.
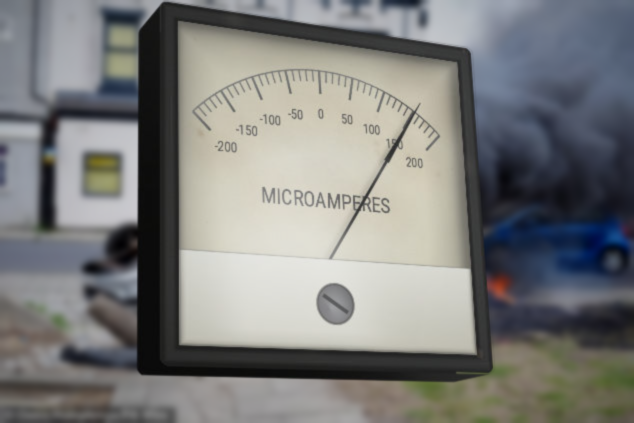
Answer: µA 150
